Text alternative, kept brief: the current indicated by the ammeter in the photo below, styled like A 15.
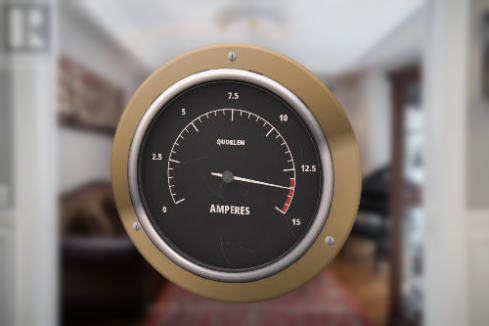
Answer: A 13.5
